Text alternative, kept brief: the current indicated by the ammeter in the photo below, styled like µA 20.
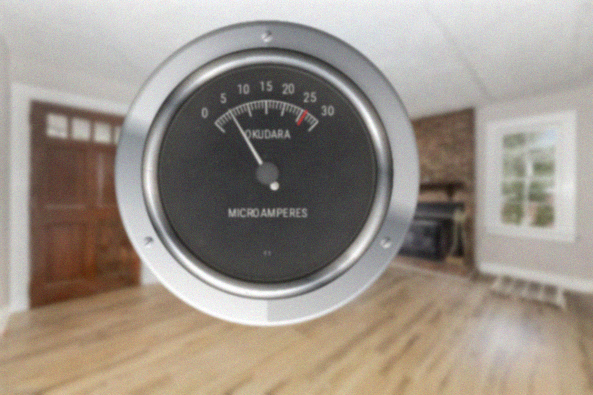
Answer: µA 5
